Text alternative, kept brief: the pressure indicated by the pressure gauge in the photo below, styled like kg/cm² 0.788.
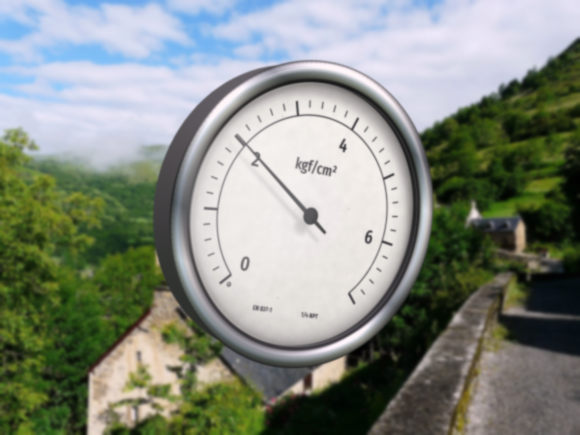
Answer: kg/cm² 2
